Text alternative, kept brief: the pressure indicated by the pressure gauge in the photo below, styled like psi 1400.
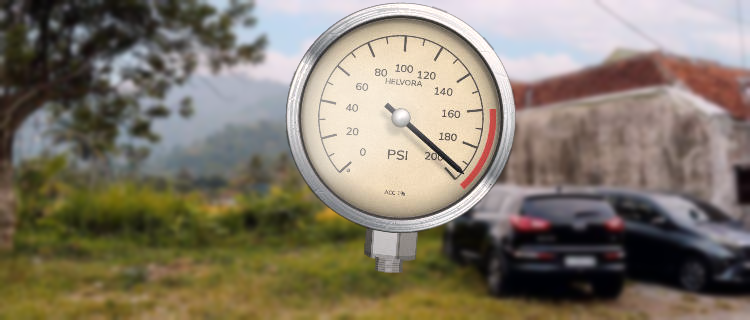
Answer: psi 195
